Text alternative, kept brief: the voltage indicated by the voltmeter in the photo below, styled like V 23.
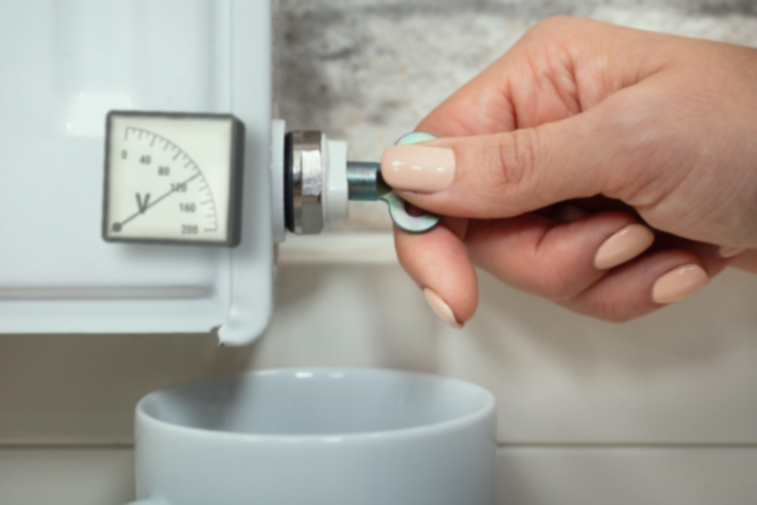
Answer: V 120
